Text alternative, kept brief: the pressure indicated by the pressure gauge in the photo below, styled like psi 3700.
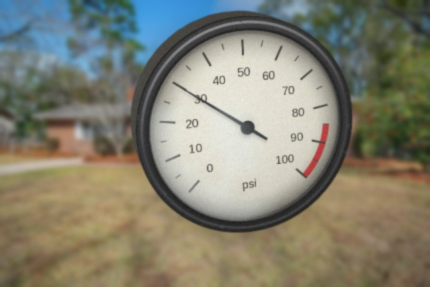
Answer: psi 30
